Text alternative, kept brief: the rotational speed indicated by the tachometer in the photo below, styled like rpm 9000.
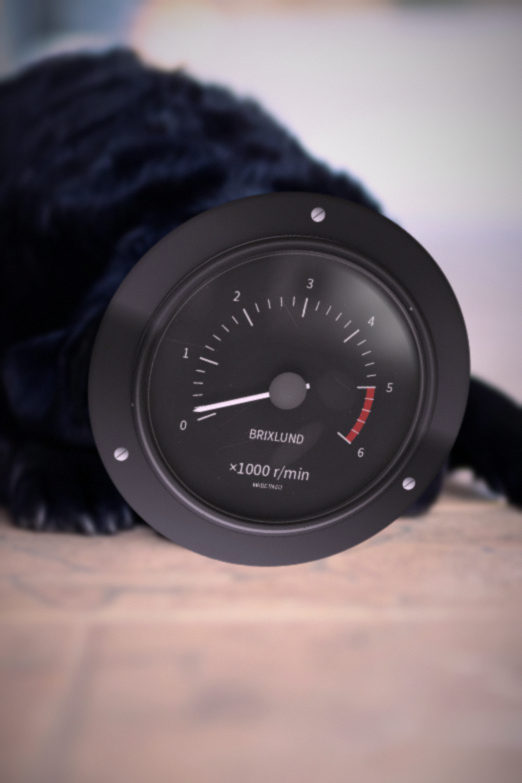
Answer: rpm 200
